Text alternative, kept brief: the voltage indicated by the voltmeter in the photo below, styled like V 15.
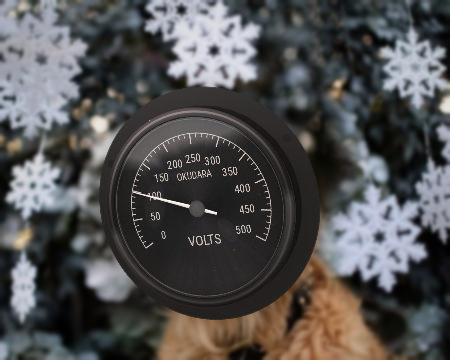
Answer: V 100
